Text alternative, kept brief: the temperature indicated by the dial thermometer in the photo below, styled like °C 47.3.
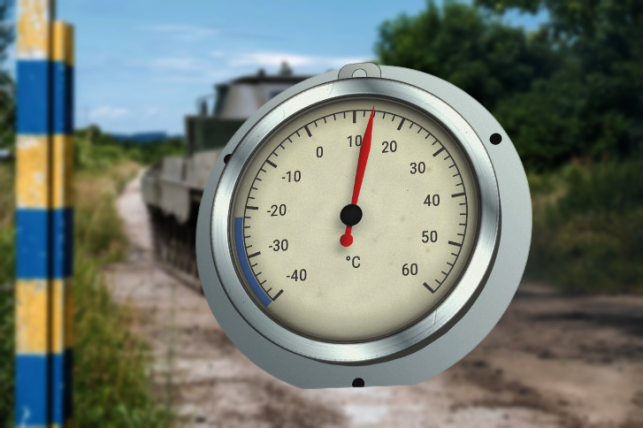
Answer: °C 14
